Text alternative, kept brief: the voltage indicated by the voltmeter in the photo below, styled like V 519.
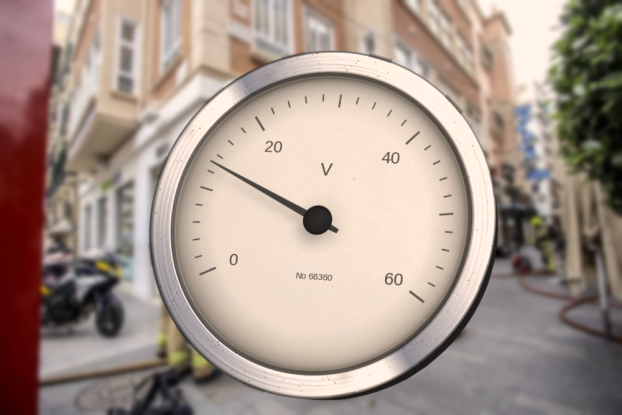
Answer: V 13
